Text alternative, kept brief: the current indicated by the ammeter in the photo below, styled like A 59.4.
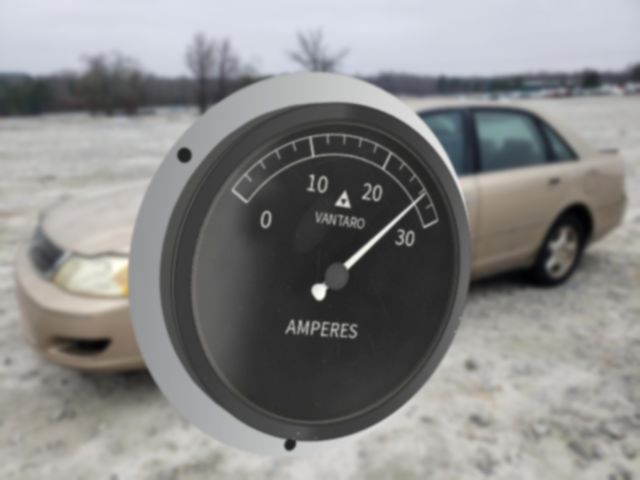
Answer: A 26
